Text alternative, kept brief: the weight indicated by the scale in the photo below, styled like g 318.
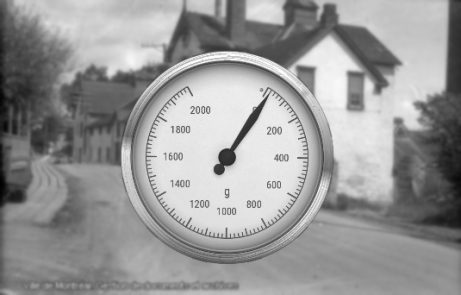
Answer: g 20
